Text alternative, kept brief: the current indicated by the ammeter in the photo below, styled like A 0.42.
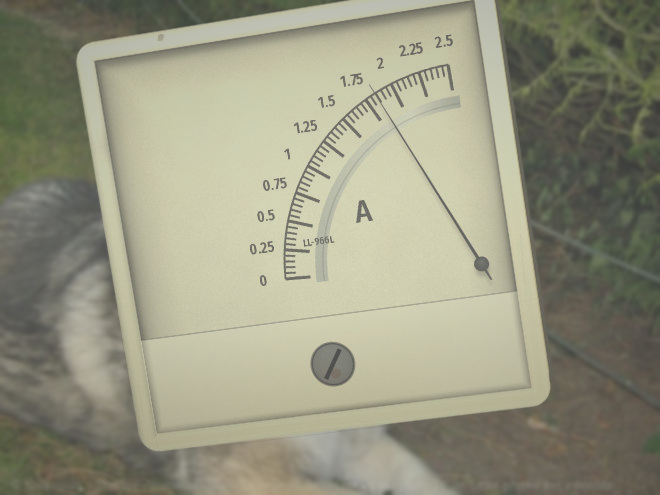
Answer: A 1.85
